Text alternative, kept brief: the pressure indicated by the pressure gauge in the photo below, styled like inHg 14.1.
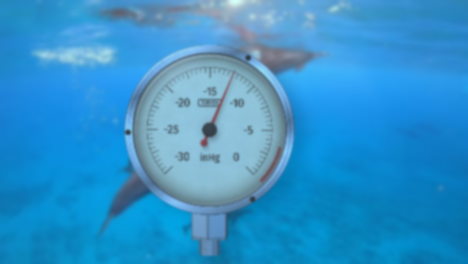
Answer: inHg -12.5
